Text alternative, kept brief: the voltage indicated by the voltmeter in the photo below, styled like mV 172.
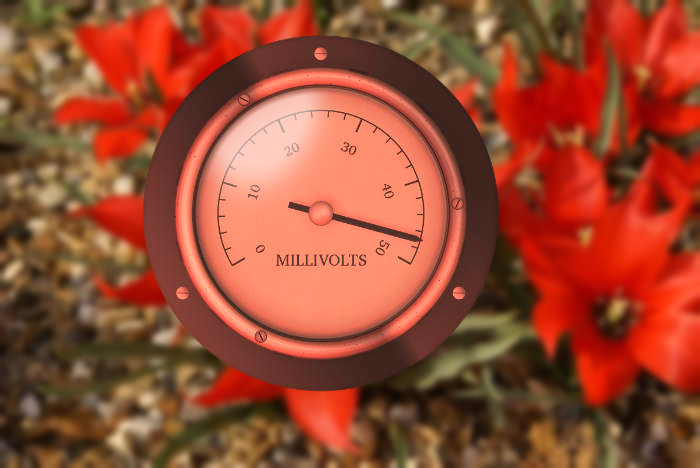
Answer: mV 47
